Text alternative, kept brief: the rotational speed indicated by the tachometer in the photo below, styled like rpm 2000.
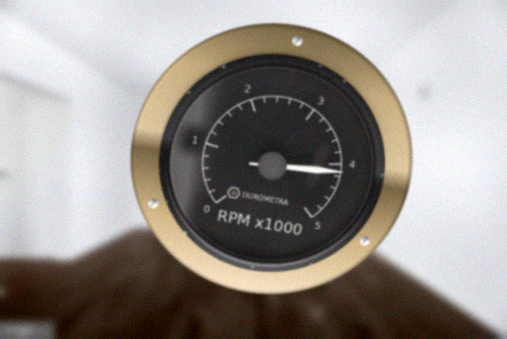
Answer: rpm 4100
